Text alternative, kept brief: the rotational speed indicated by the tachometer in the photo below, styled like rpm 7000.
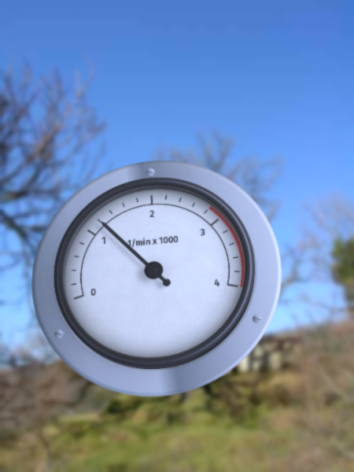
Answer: rpm 1200
